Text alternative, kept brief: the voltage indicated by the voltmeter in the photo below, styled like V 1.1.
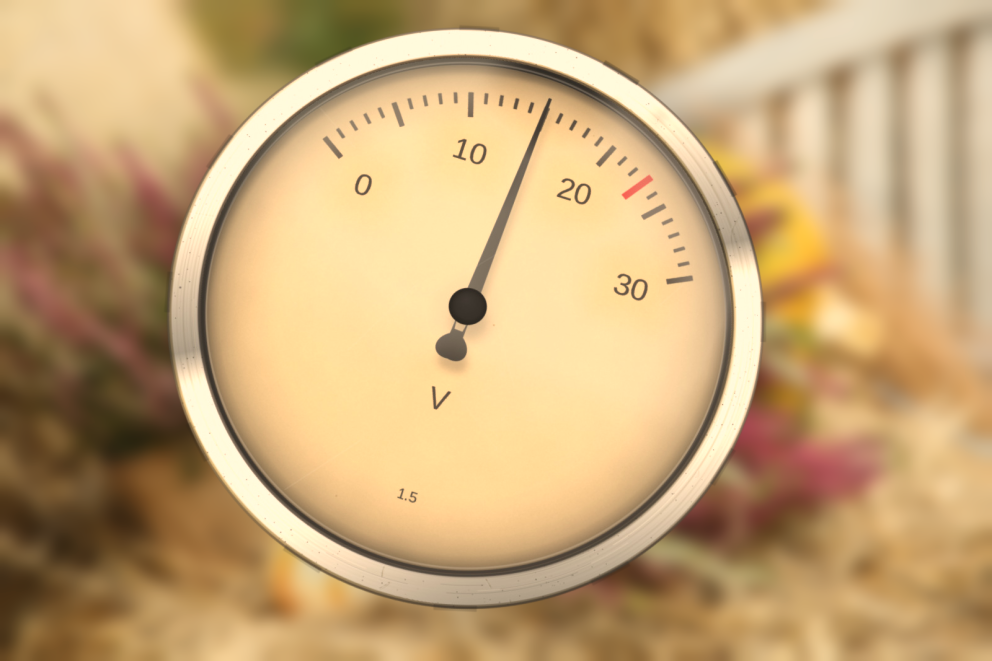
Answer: V 15
